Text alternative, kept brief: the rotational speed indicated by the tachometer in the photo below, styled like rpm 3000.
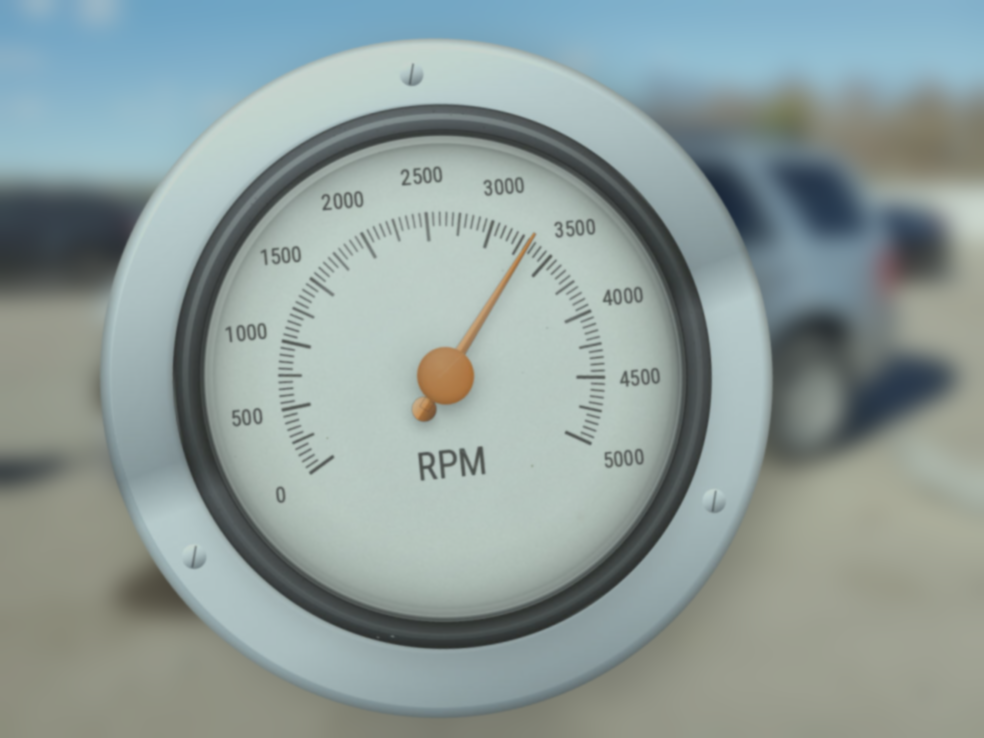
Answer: rpm 3300
